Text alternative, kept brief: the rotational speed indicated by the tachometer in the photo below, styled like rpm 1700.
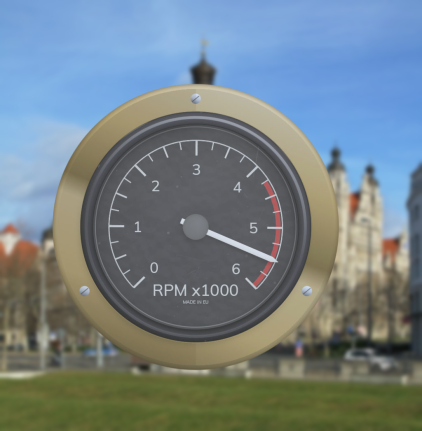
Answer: rpm 5500
